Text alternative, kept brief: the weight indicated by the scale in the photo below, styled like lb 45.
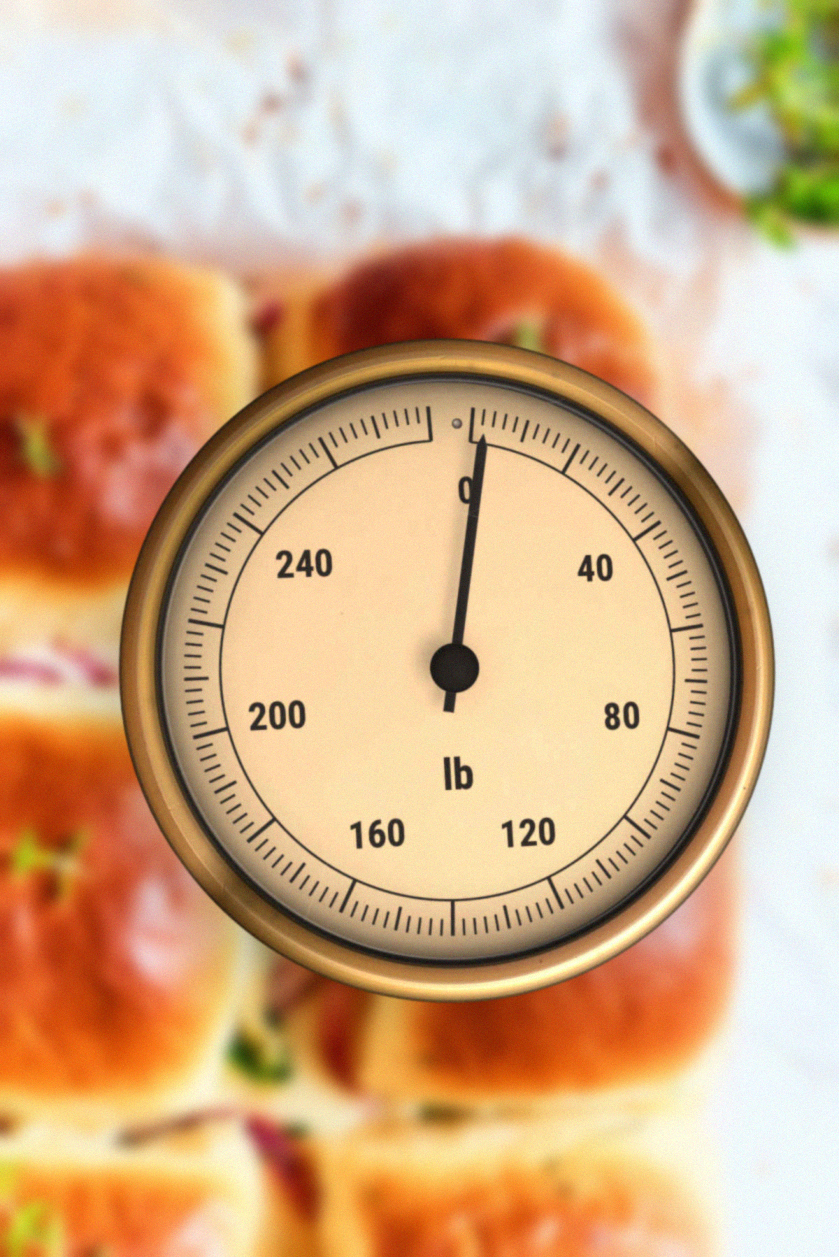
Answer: lb 2
